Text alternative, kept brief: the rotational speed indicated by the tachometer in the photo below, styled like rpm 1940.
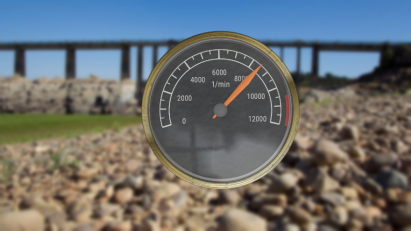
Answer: rpm 8500
